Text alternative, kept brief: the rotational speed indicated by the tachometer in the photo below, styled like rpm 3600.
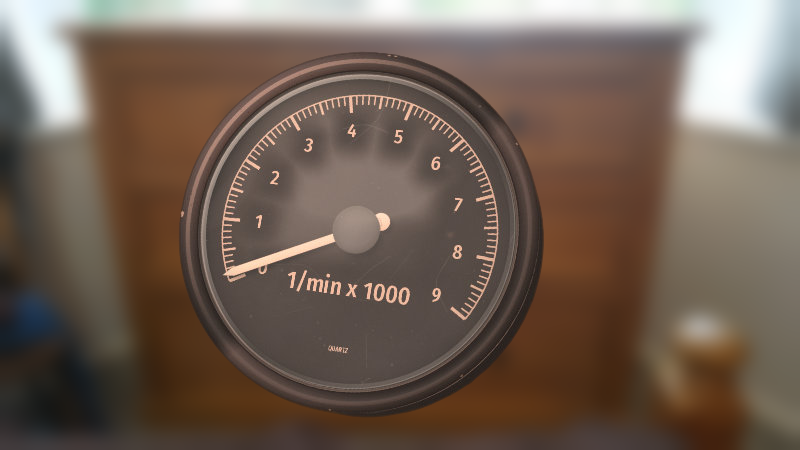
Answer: rpm 100
